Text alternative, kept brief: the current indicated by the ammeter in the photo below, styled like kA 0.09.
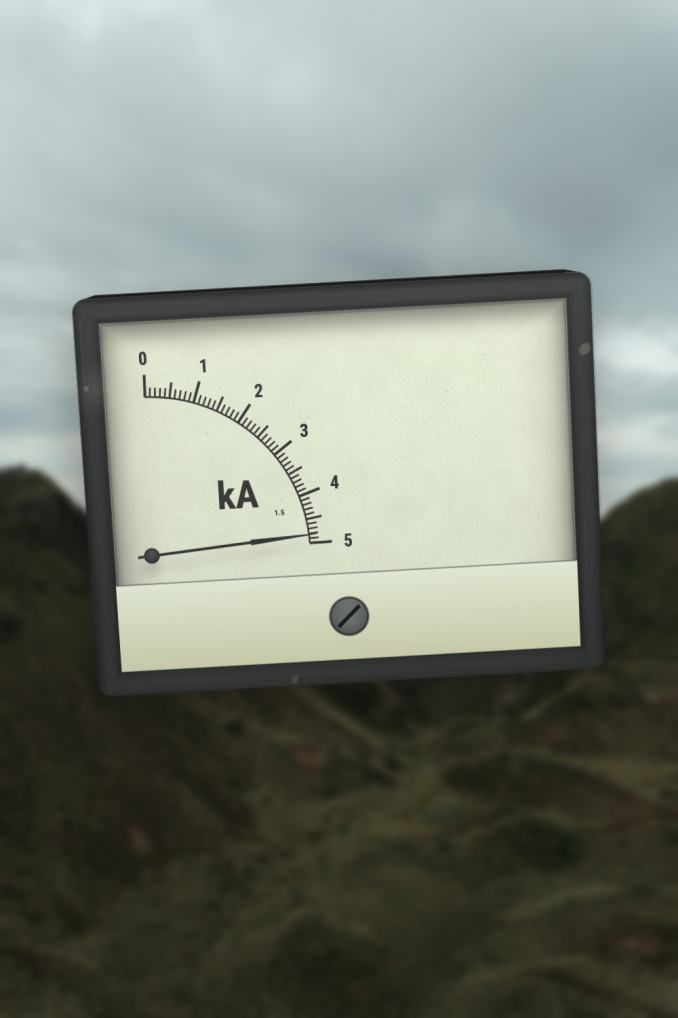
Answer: kA 4.8
